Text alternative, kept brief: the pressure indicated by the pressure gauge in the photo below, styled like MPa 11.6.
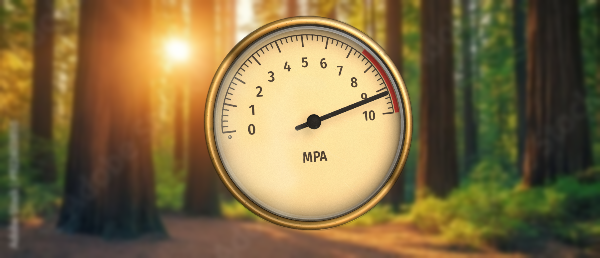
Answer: MPa 9.2
